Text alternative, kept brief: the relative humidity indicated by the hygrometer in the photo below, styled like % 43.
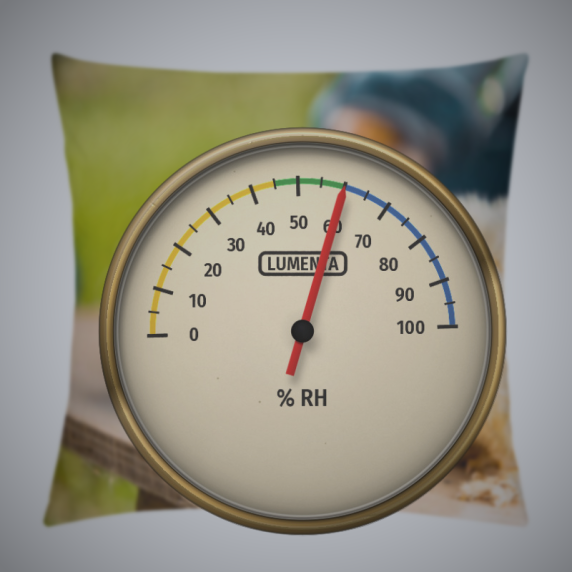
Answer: % 60
